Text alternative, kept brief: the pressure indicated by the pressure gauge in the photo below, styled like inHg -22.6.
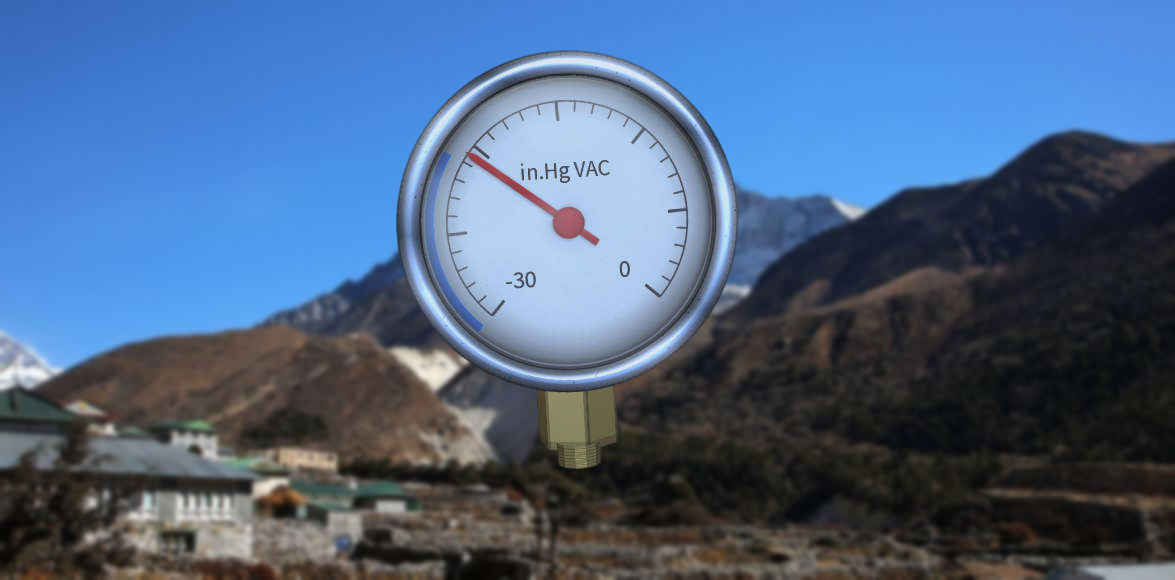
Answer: inHg -20.5
